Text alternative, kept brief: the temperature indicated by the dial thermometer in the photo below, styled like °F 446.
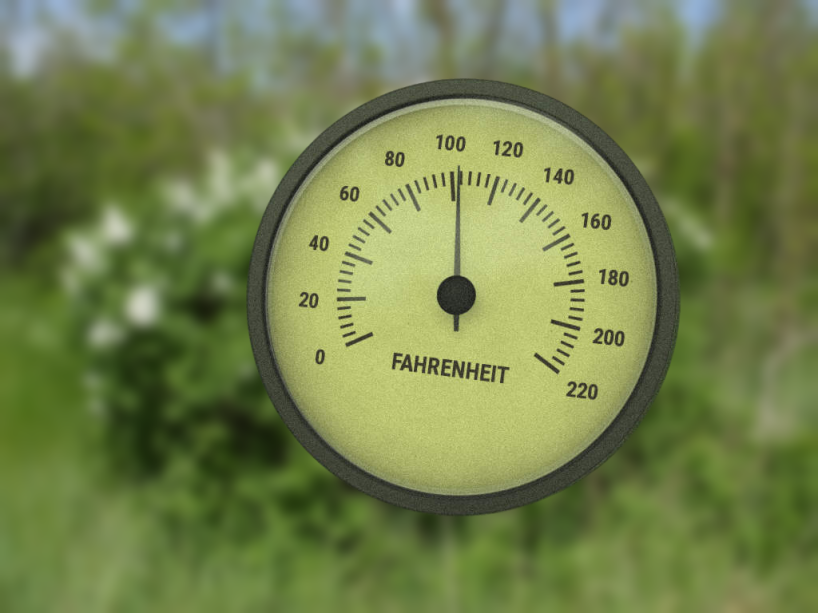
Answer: °F 104
